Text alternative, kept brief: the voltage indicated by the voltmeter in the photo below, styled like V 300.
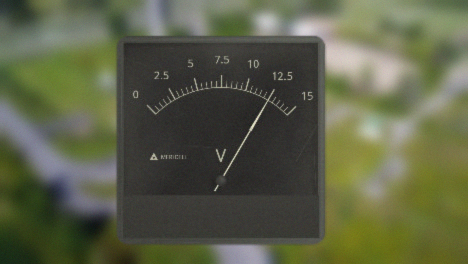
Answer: V 12.5
